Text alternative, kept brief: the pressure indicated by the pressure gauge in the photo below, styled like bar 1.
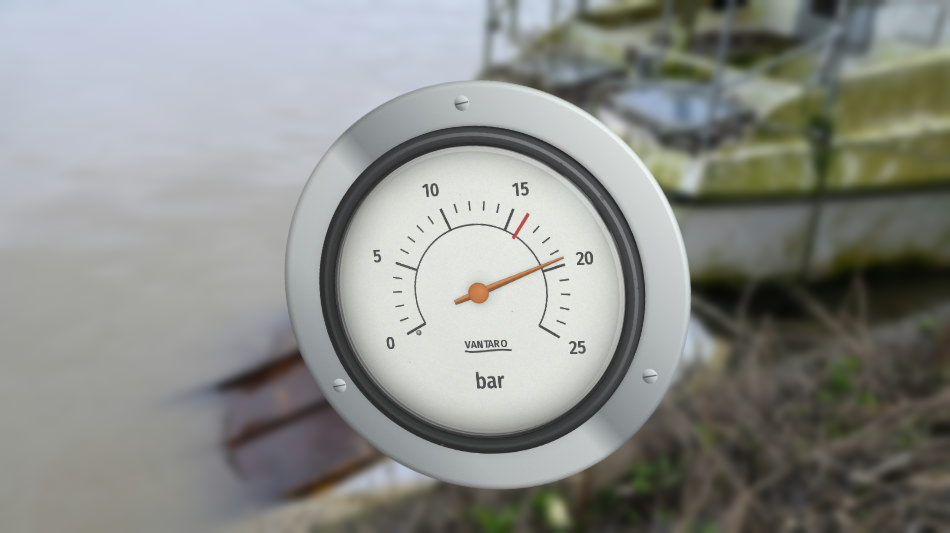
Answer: bar 19.5
